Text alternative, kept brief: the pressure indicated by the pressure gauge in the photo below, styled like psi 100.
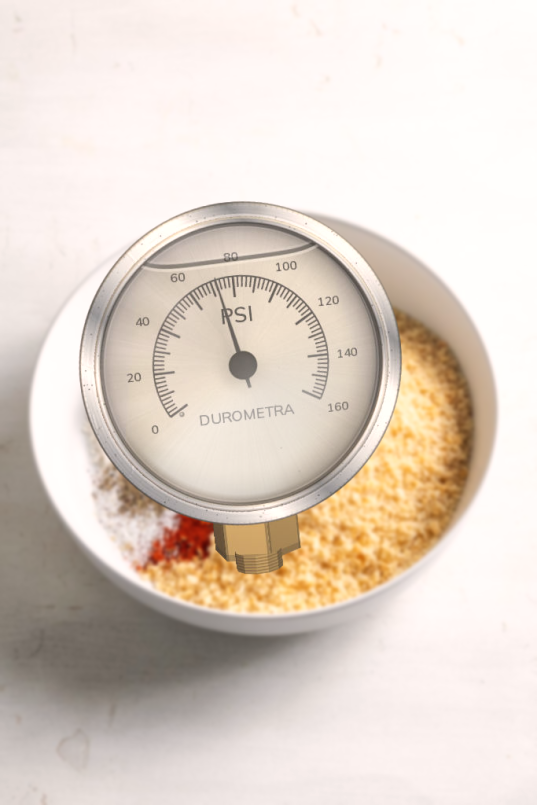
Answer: psi 72
